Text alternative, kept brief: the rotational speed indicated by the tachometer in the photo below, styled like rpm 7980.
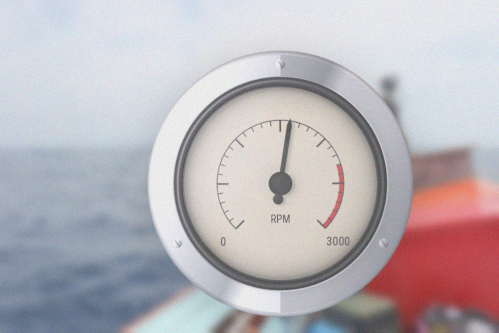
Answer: rpm 1600
